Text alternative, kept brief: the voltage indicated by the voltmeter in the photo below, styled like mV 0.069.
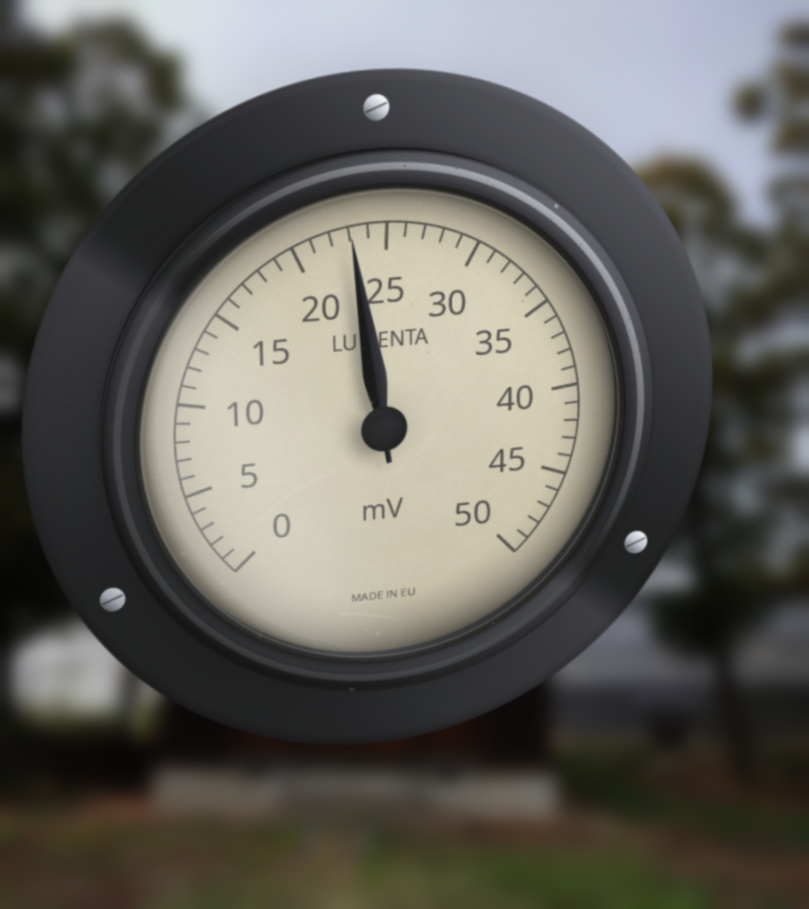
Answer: mV 23
